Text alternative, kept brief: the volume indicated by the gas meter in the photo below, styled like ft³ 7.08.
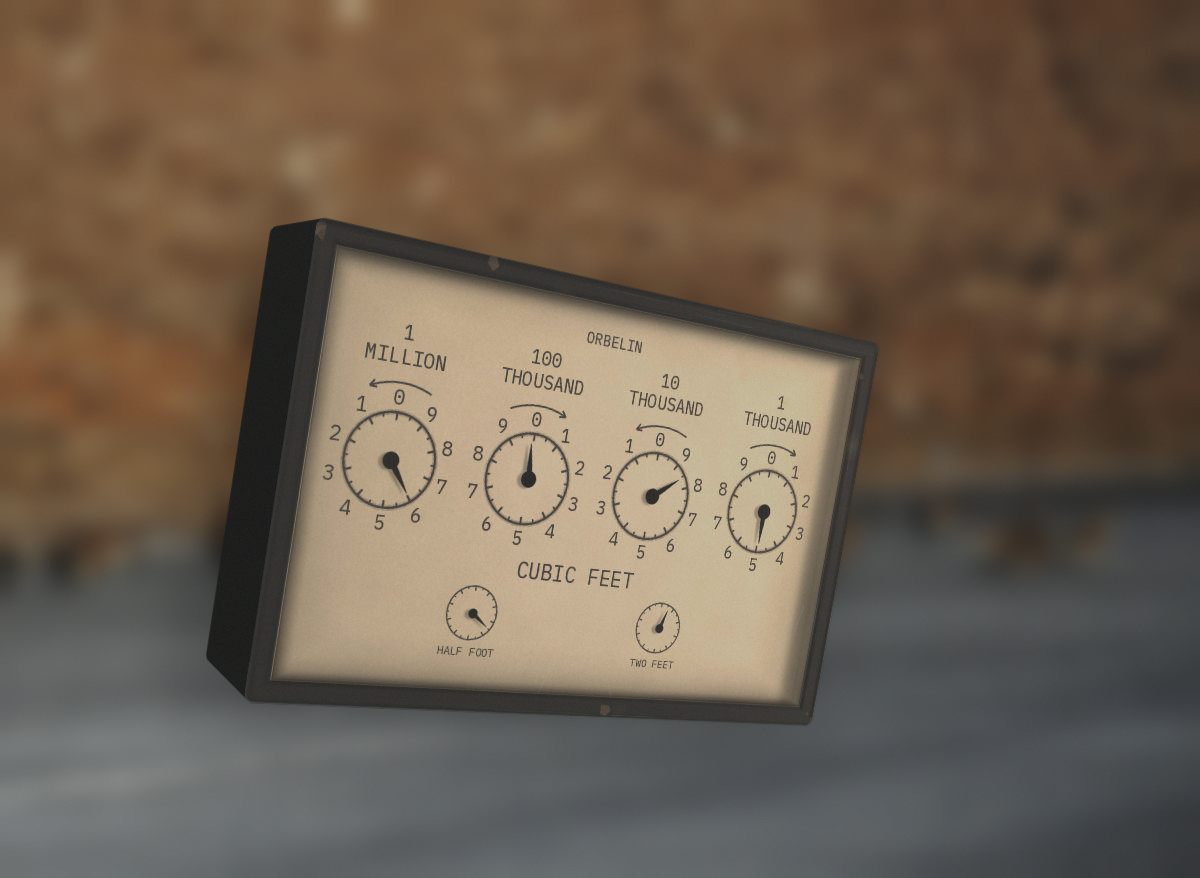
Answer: ft³ 598500
